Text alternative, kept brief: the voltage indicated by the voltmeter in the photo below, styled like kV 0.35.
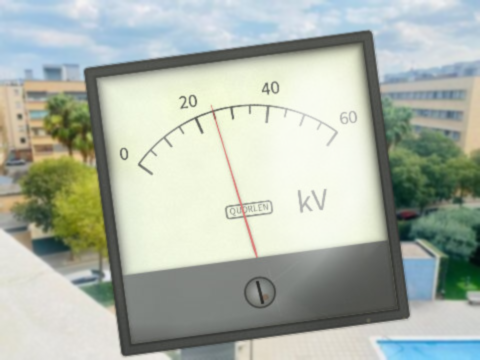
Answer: kV 25
